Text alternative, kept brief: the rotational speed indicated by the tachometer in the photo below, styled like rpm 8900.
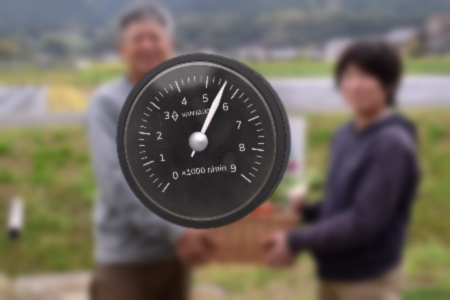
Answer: rpm 5600
